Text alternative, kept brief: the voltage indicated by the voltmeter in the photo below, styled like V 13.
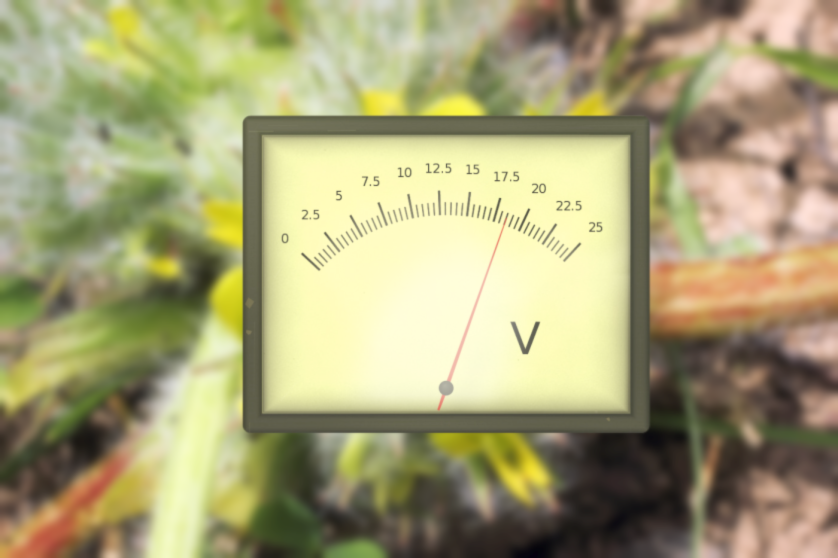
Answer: V 18.5
